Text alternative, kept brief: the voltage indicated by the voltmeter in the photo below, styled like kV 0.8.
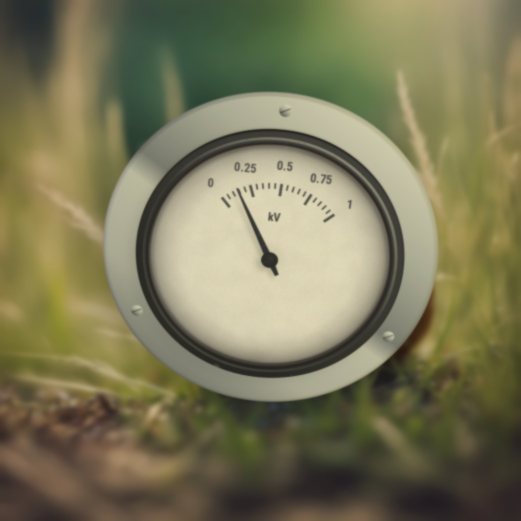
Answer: kV 0.15
